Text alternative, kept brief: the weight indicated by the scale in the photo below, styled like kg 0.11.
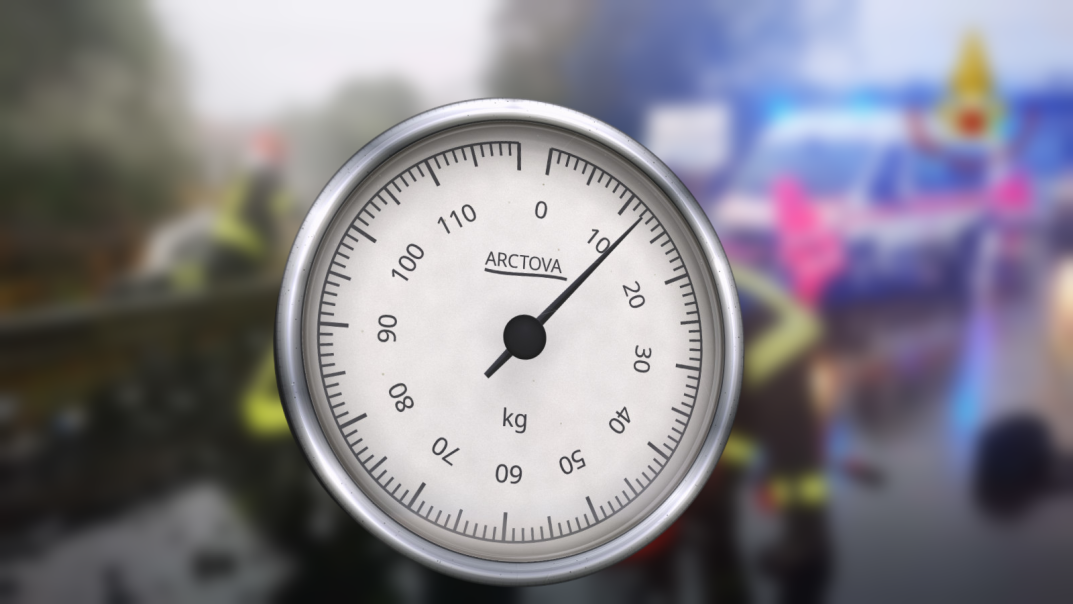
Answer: kg 12
